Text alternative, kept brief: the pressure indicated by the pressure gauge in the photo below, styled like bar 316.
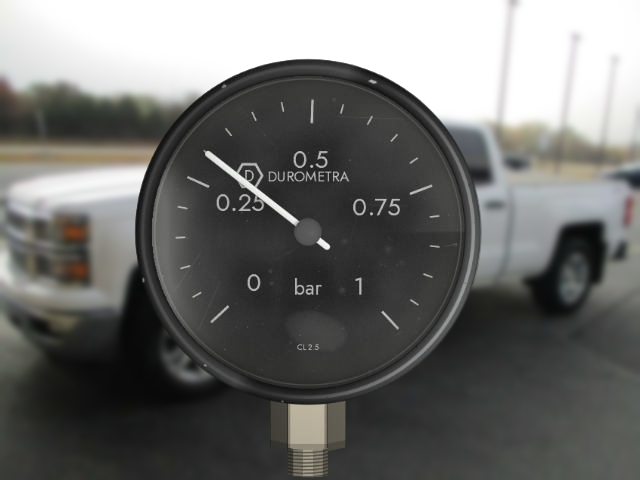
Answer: bar 0.3
